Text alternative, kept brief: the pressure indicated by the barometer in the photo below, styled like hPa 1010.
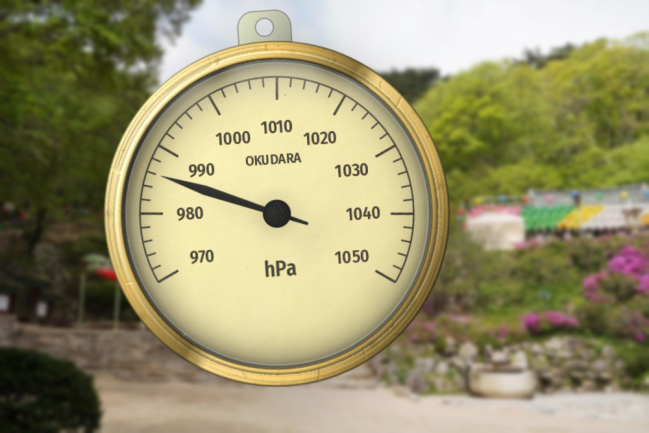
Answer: hPa 986
